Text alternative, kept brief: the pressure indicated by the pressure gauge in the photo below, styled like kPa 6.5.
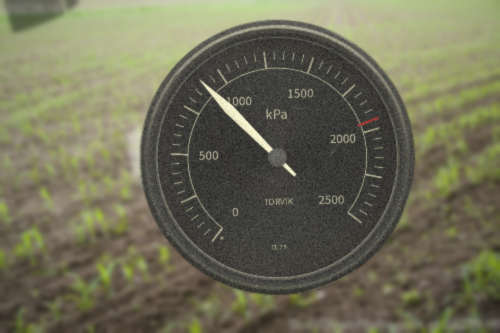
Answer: kPa 900
